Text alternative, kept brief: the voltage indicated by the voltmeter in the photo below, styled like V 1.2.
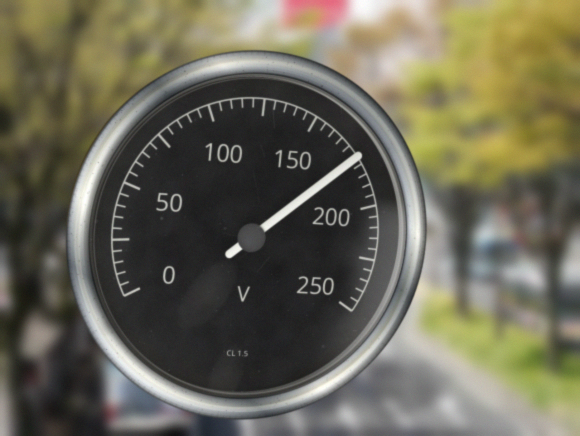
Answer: V 175
